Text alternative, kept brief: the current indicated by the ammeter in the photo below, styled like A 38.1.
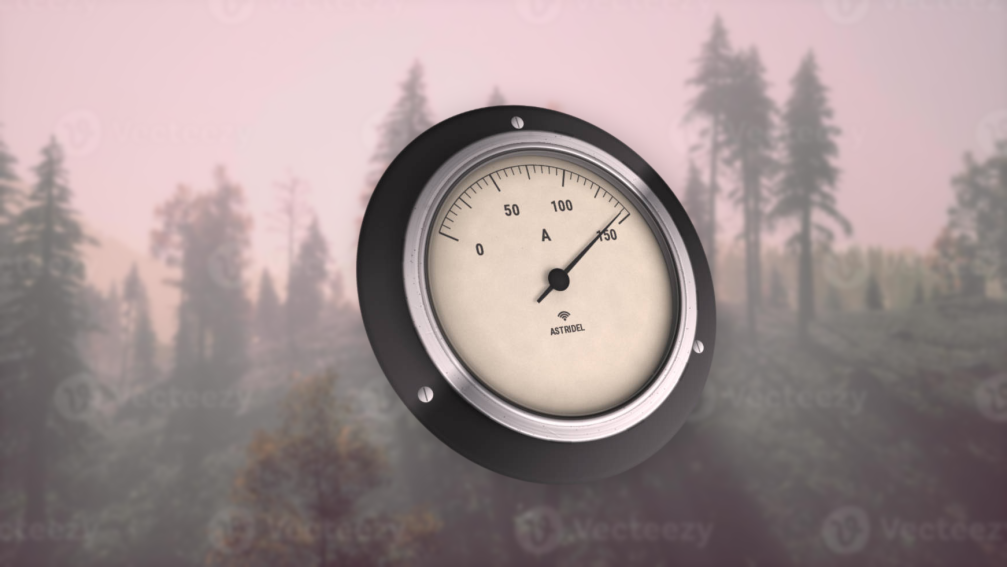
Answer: A 145
